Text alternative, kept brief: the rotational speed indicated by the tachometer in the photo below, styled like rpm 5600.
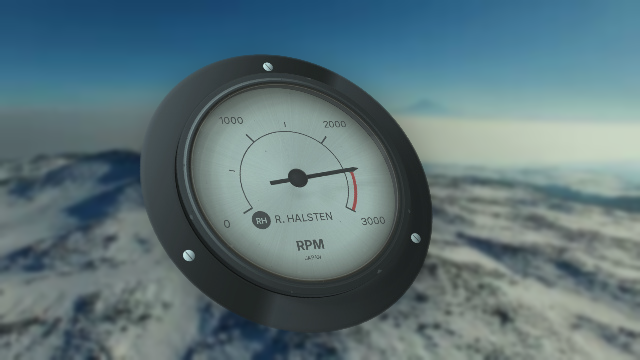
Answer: rpm 2500
